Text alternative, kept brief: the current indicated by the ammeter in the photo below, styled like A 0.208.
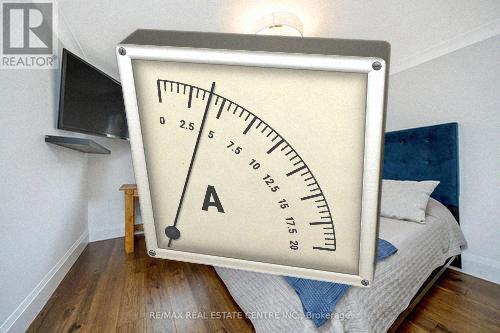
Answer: A 4
